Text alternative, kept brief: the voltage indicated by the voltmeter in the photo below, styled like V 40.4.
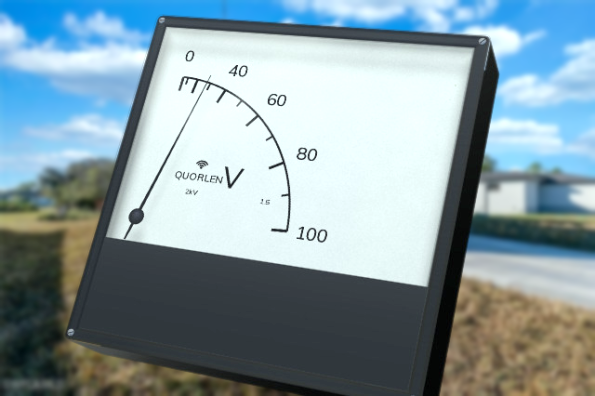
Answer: V 30
